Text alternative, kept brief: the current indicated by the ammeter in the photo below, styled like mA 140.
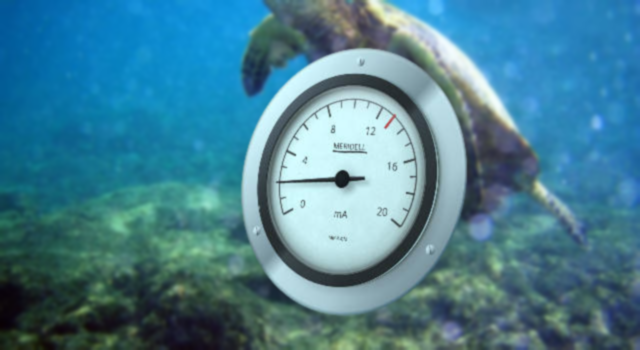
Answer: mA 2
